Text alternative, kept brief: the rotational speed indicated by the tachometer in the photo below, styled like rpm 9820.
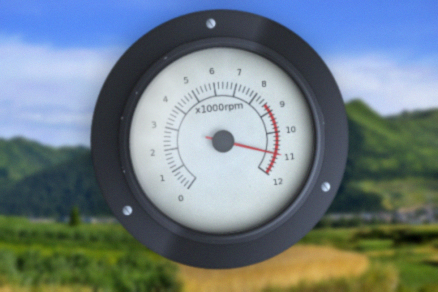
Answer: rpm 11000
